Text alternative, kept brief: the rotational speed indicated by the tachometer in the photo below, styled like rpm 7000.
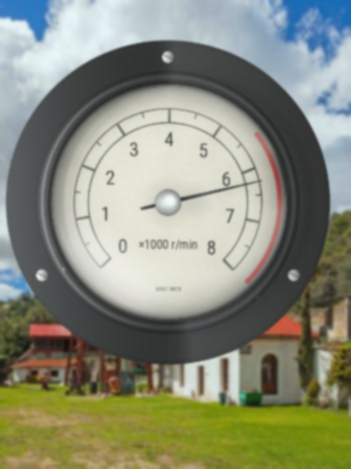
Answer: rpm 6250
